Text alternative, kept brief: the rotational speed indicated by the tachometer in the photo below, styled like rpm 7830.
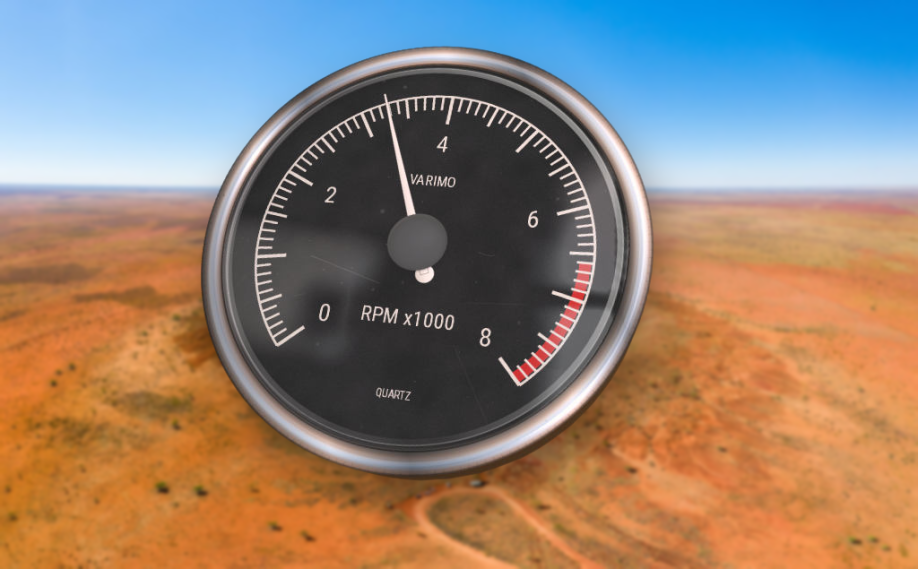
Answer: rpm 3300
